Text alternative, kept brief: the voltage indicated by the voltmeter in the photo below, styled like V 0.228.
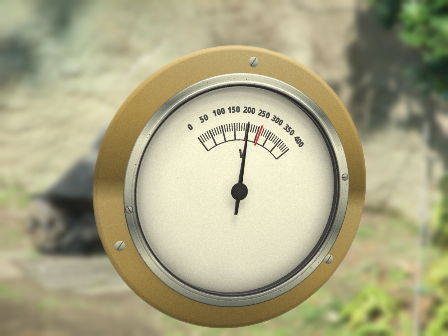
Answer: V 200
